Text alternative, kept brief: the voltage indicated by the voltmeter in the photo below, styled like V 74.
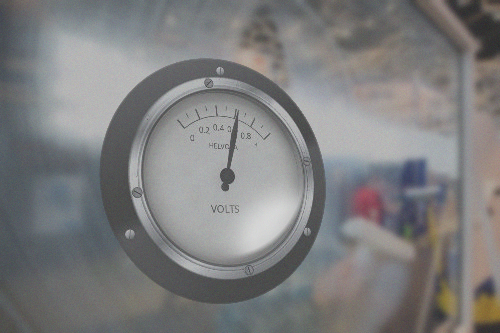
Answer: V 0.6
